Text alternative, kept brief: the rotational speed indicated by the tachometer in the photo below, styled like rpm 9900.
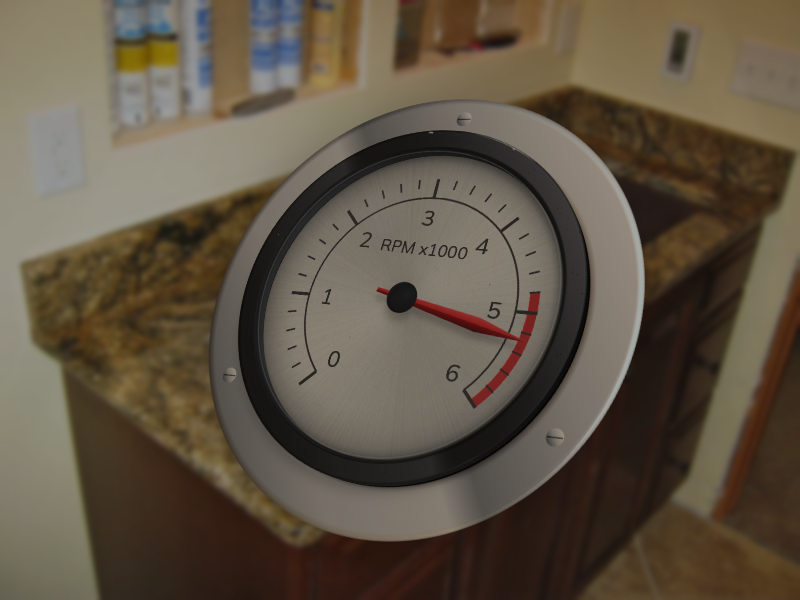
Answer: rpm 5300
